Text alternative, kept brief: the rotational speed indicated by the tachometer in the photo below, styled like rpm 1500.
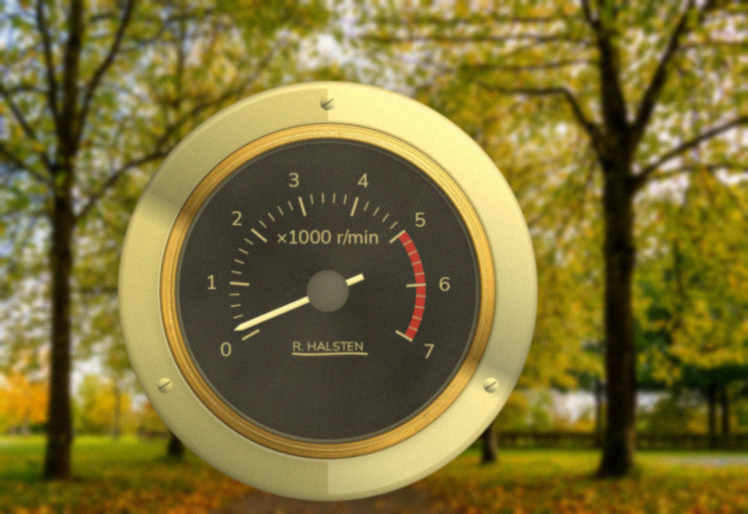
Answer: rpm 200
